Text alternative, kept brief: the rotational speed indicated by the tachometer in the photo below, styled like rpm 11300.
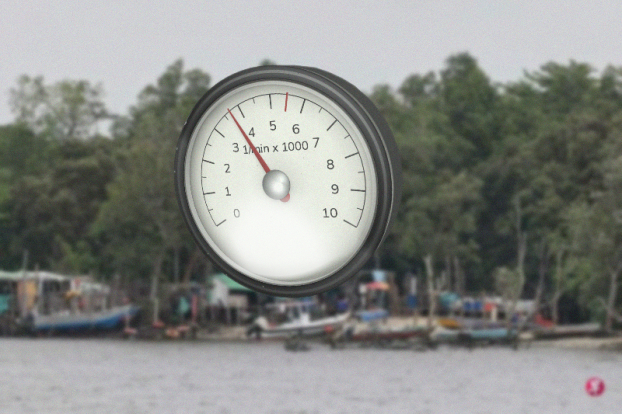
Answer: rpm 3750
